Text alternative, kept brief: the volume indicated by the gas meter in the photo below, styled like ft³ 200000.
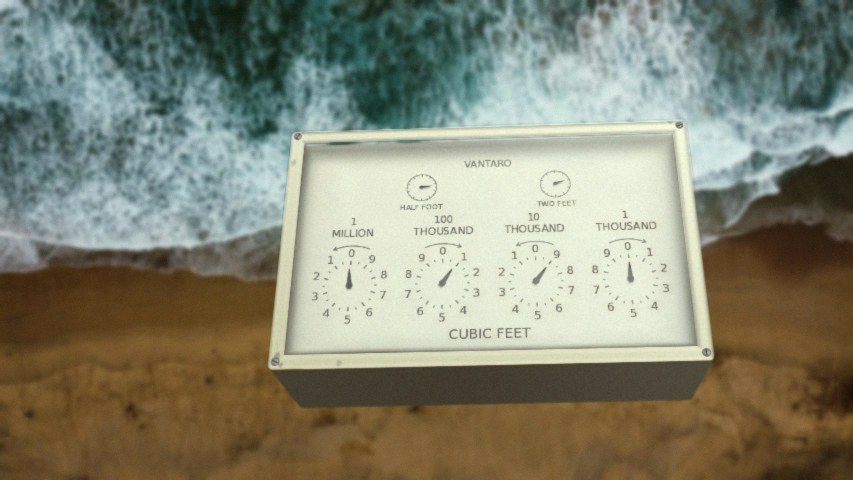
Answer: ft³ 9000
